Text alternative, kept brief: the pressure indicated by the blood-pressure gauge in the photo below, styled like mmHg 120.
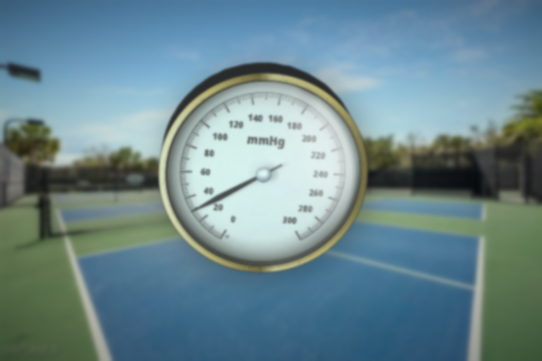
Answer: mmHg 30
